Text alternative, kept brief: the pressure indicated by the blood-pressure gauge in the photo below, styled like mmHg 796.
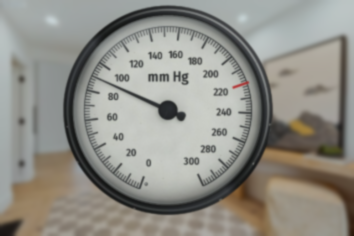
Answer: mmHg 90
